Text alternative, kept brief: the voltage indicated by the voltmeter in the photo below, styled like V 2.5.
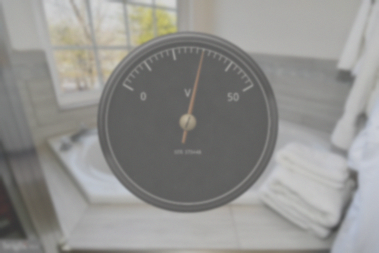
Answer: V 30
